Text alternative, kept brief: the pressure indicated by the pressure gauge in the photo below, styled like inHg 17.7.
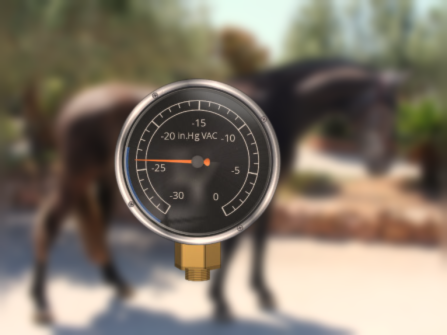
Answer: inHg -24
